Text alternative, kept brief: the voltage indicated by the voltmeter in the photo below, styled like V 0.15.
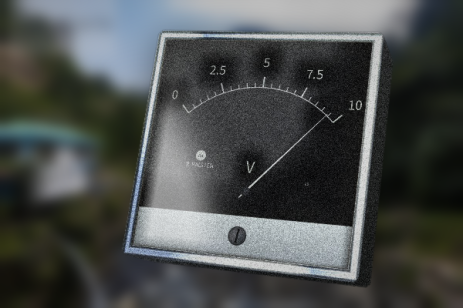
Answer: V 9.5
